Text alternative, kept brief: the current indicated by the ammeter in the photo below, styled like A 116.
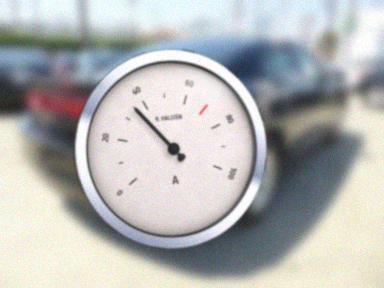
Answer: A 35
